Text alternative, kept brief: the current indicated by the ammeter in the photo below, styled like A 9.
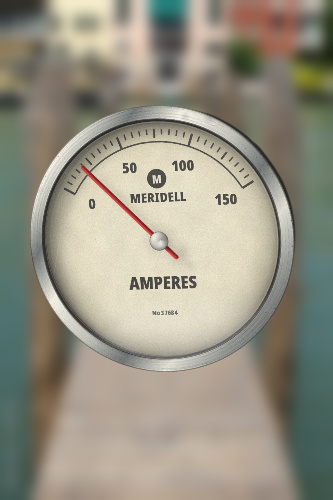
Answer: A 20
